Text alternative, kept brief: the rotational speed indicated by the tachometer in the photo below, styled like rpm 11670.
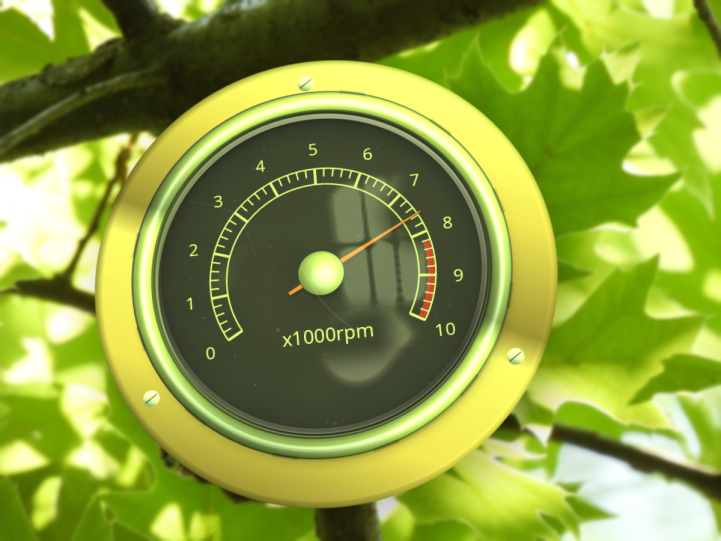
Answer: rpm 7600
